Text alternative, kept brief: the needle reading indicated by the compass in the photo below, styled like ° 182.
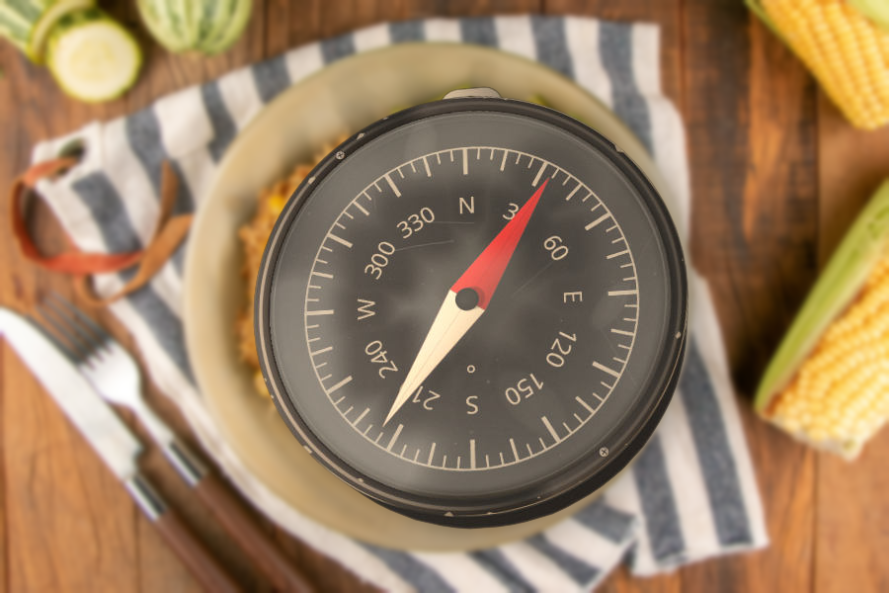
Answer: ° 35
